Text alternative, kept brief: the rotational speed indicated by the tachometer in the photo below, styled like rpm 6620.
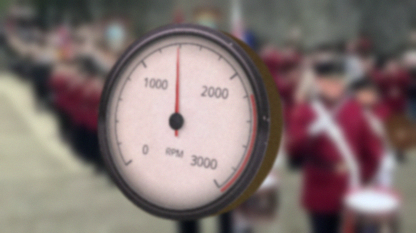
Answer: rpm 1400
